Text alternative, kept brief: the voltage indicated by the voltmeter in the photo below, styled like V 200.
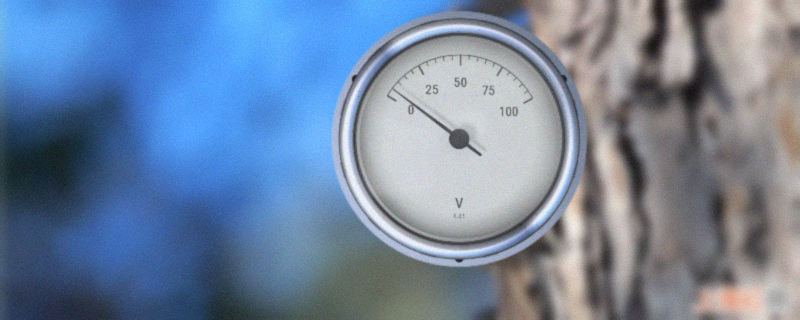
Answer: V 5
